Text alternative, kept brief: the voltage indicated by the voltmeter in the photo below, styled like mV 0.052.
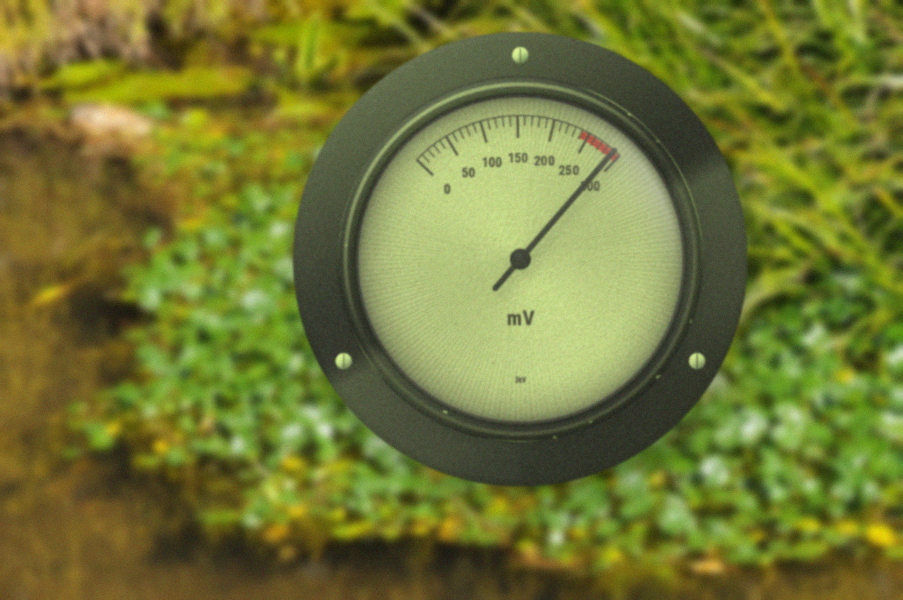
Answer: mV 290
